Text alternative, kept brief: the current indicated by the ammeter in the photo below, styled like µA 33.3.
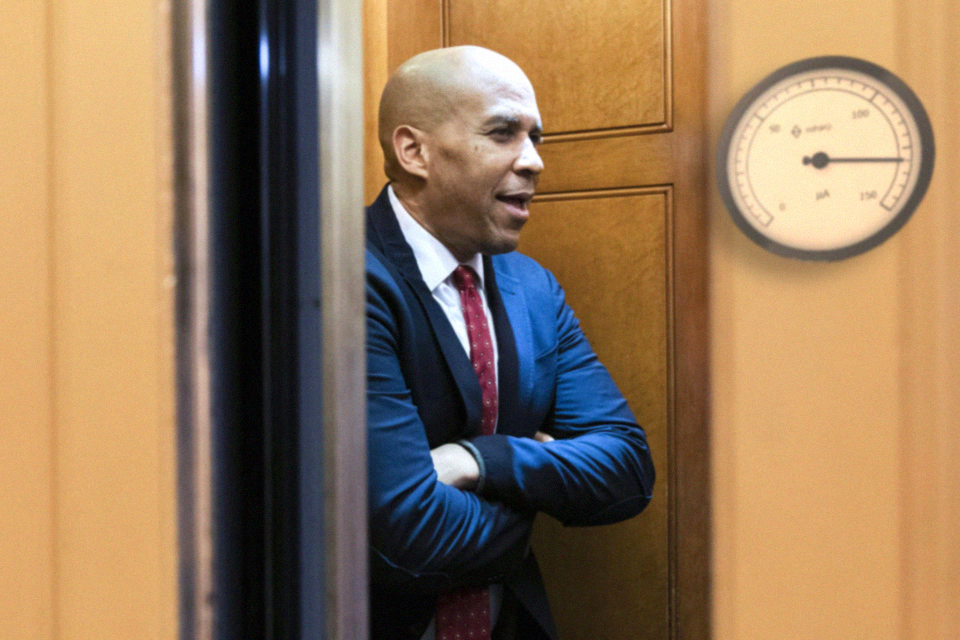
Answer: µA 130
